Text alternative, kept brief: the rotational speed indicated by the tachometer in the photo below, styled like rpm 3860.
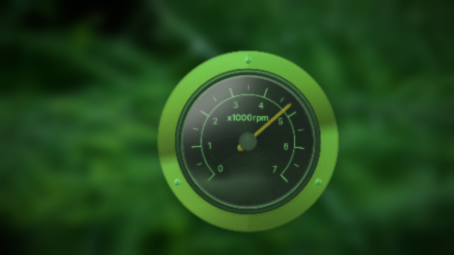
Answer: rpm 4750
